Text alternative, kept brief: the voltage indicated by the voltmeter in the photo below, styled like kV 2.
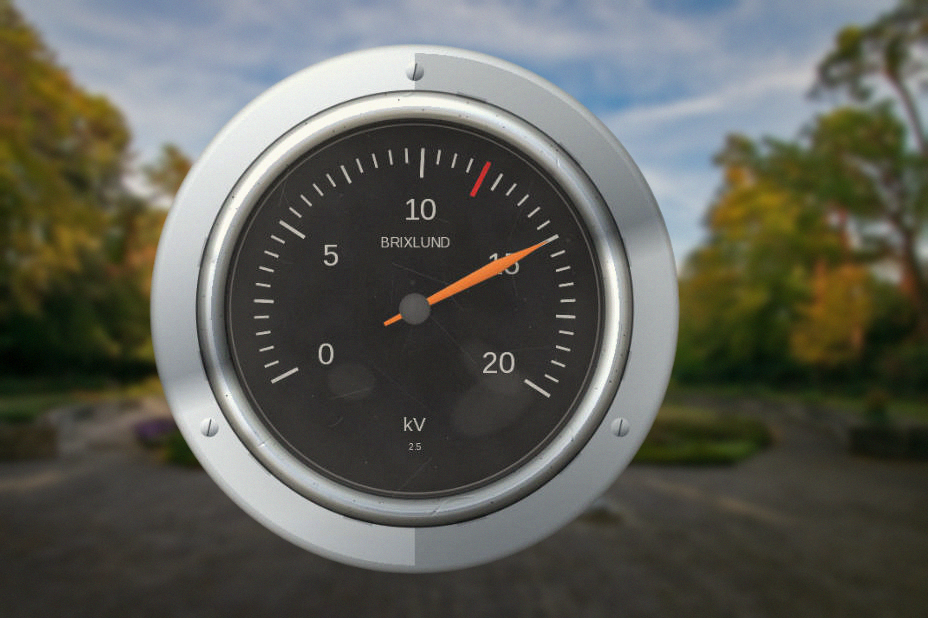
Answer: kV 15
